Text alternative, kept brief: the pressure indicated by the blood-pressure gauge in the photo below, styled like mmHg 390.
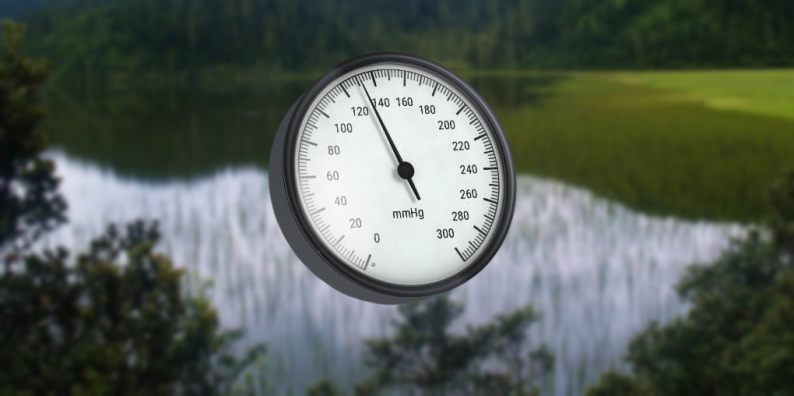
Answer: mmHg 130
